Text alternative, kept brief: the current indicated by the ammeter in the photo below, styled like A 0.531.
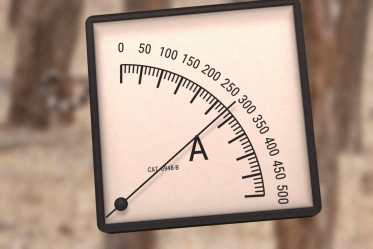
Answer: A 280
